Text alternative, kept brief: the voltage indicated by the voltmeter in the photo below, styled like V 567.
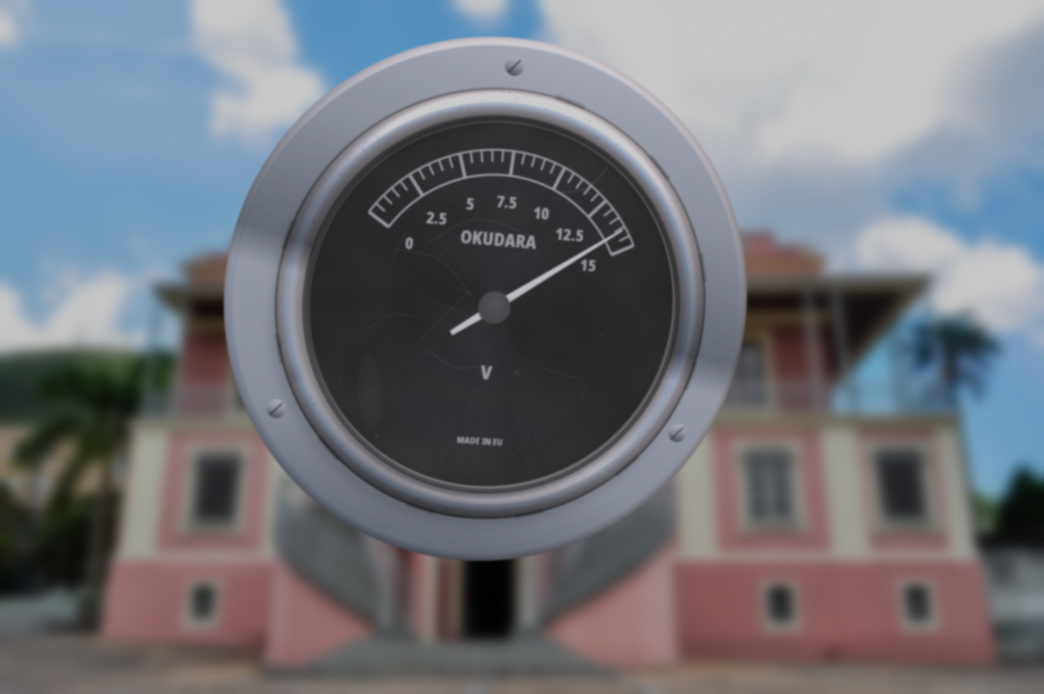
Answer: V 14
